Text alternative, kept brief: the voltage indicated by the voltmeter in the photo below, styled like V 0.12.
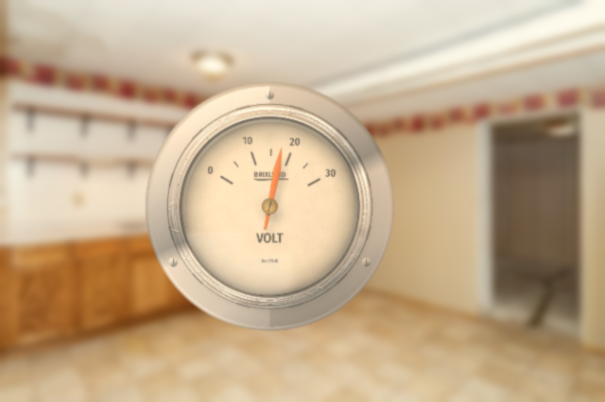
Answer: V 17.5
